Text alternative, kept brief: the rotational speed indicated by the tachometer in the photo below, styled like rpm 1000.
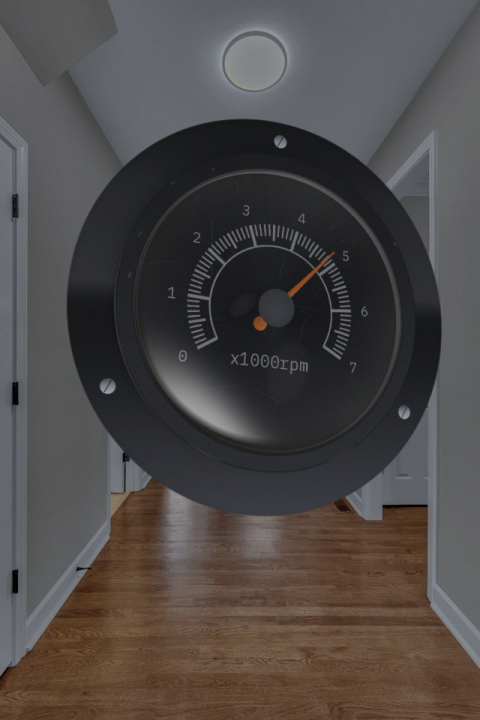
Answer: rpm 4800
